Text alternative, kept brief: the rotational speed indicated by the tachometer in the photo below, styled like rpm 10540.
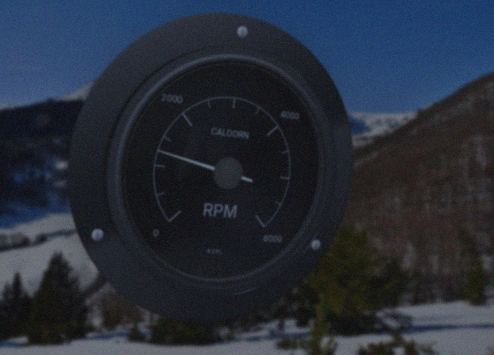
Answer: rpm 1250
